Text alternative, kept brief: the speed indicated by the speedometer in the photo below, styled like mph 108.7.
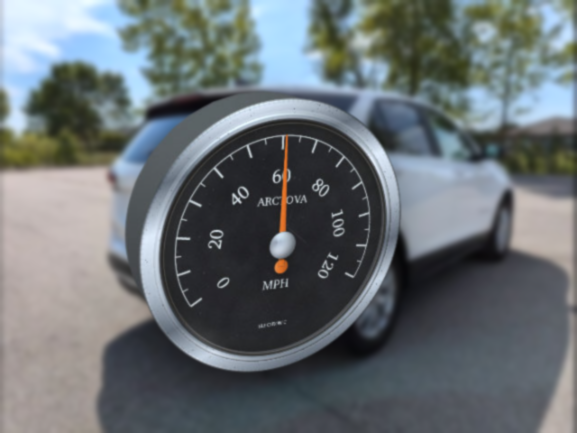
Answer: mph 60
